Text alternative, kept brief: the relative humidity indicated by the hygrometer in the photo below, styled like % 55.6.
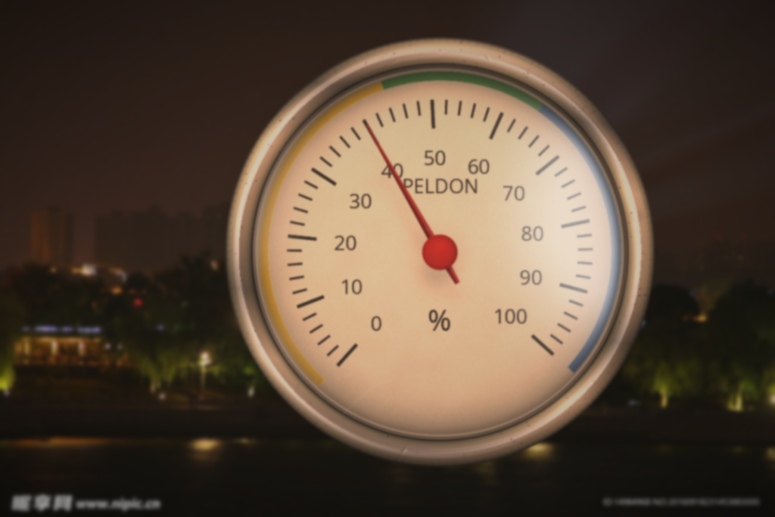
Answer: % 40
